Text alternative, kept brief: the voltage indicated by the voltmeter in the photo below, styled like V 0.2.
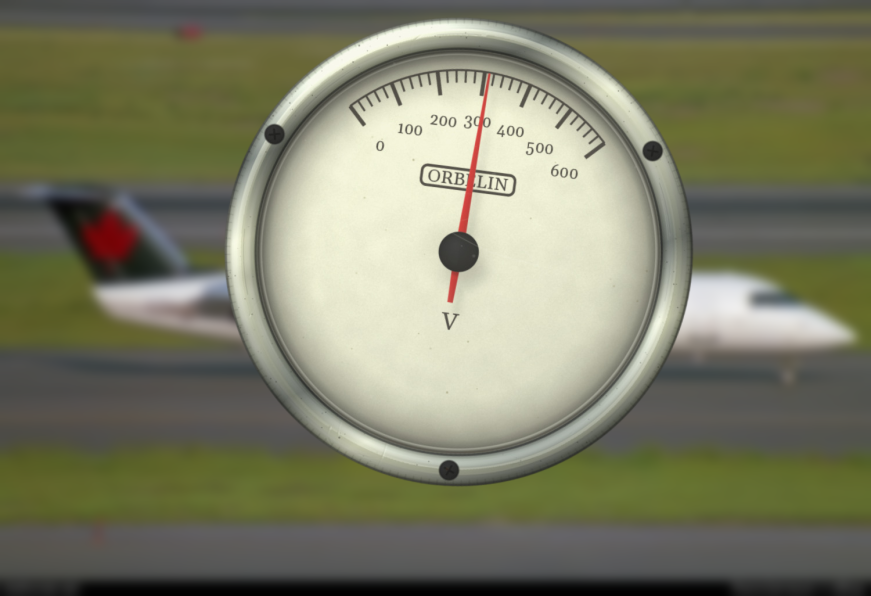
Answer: V 310
